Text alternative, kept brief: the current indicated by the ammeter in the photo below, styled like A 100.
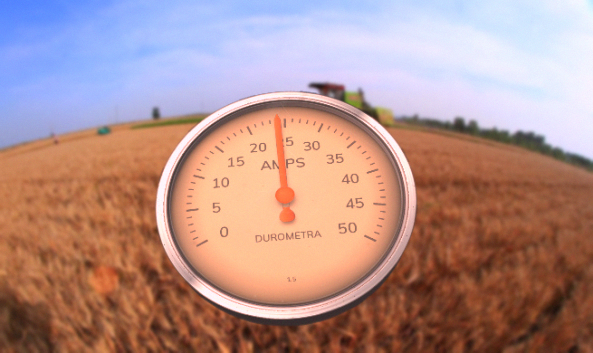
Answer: A 24
